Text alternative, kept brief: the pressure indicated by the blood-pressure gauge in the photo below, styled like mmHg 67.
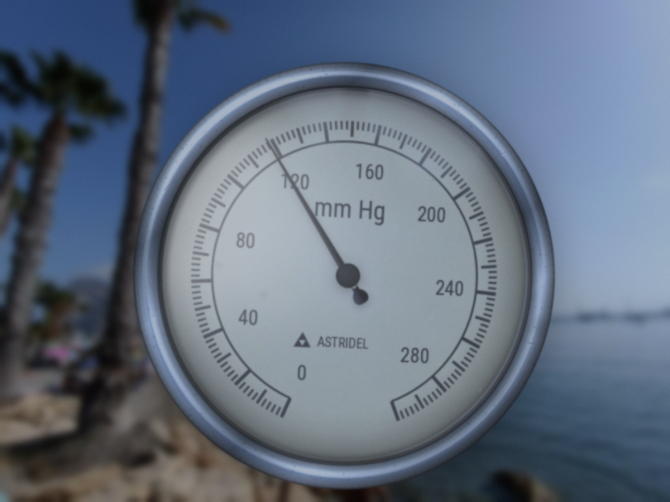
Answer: mmHg 118
